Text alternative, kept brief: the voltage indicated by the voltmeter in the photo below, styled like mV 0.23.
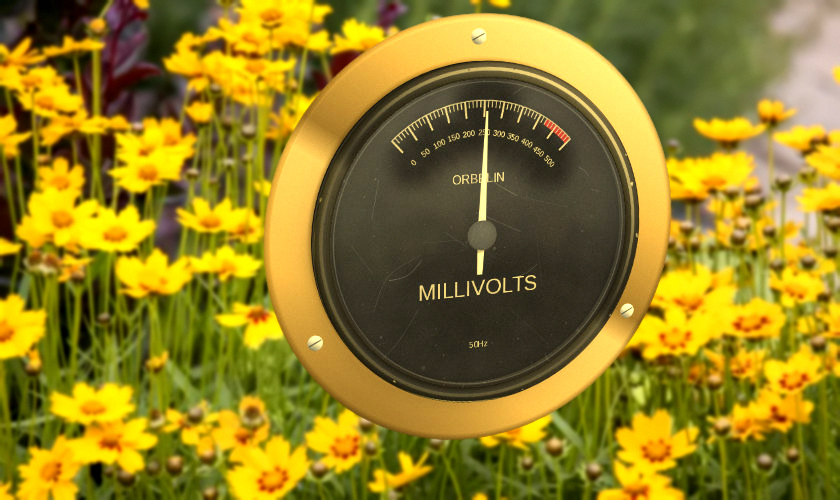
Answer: mV 250
